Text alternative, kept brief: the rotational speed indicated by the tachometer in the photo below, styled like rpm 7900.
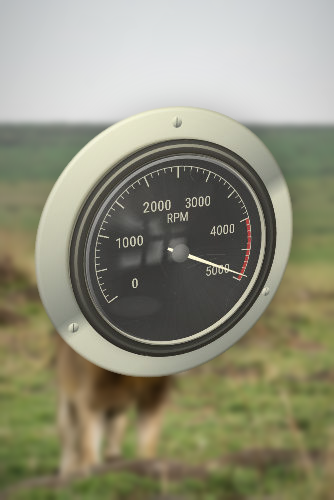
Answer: rpm 4900
